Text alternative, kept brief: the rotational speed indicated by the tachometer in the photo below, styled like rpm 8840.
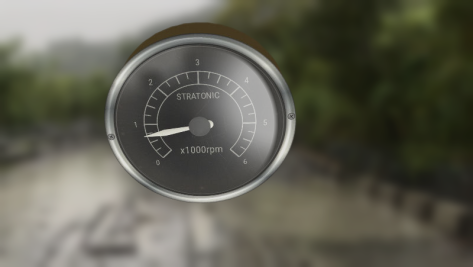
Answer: rpm 750
